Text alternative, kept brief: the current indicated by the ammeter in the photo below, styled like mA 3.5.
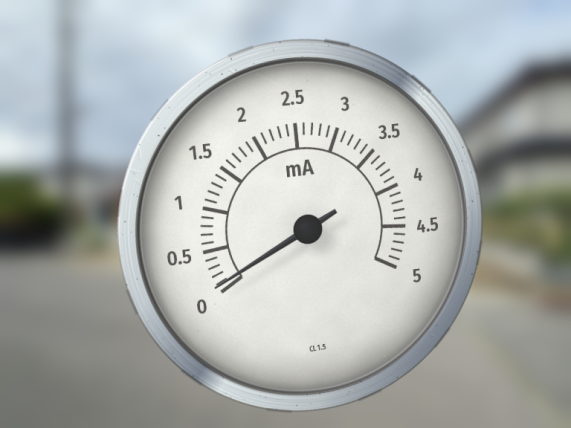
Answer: mA 0.1
